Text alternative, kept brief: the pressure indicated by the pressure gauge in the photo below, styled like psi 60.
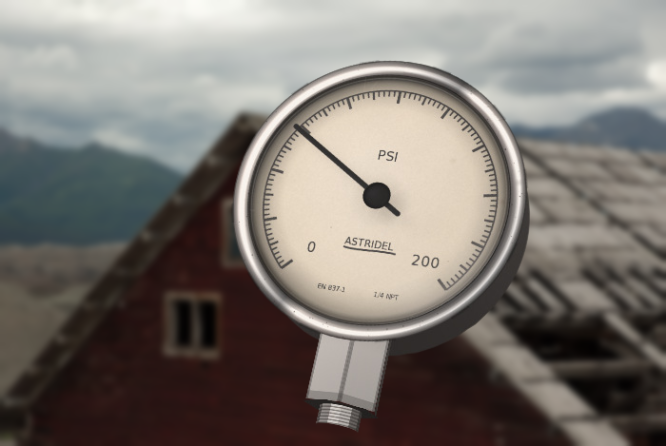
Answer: psi 58
